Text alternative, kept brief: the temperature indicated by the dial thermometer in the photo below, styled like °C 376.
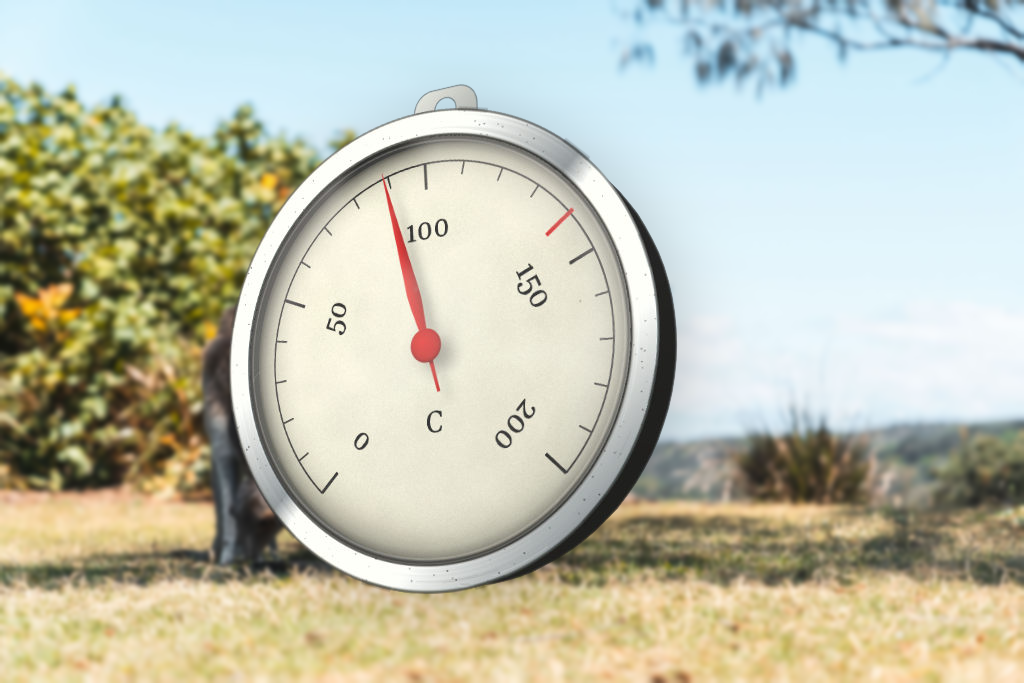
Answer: °C 90
